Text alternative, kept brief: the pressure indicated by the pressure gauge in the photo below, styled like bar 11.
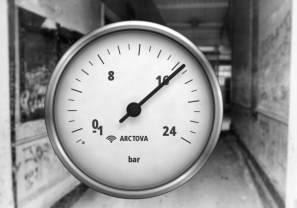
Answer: bar 16.5
